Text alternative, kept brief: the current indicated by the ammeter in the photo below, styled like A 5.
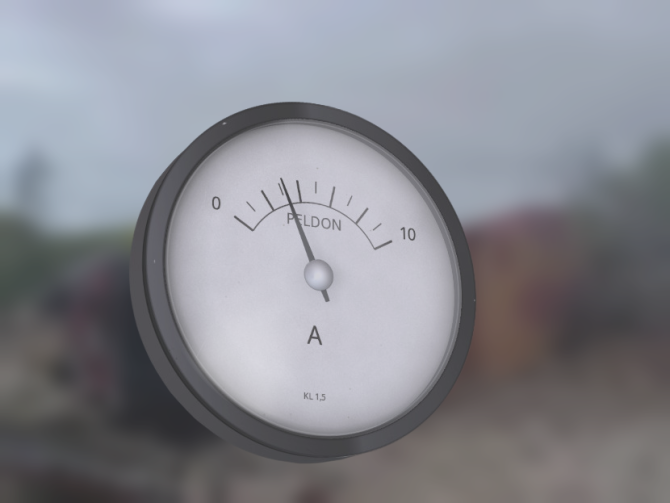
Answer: A 3
